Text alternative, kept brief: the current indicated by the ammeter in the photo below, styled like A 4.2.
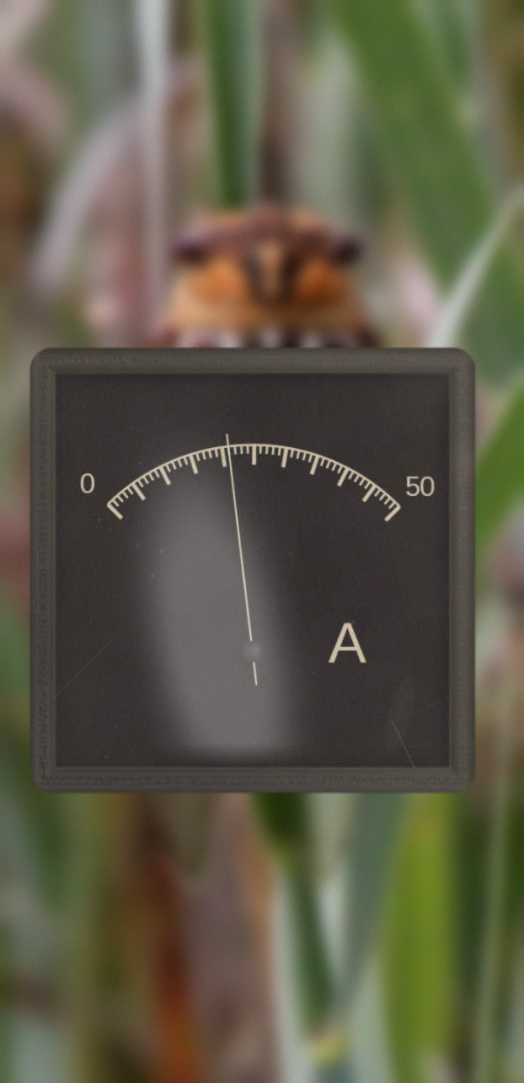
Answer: A 21
